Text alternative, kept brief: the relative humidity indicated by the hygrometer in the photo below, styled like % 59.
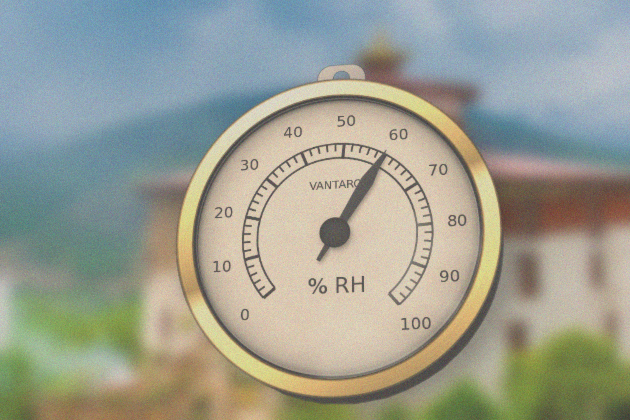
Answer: % 60
